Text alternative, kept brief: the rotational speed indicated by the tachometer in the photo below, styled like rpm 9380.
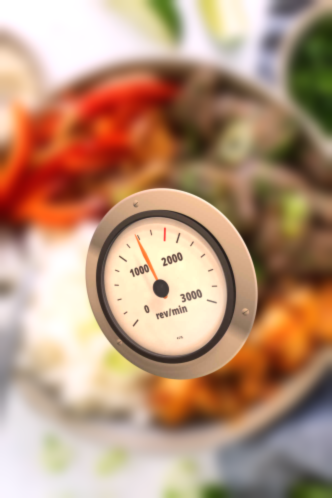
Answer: rpm 1400
